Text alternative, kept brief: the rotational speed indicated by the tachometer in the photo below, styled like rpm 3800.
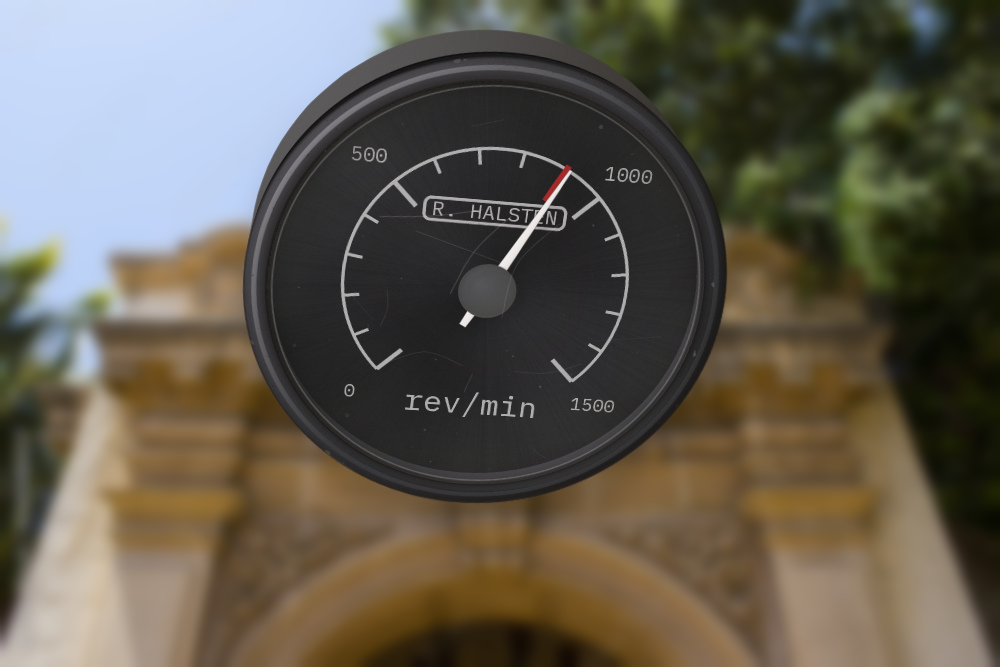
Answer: rpm 900
